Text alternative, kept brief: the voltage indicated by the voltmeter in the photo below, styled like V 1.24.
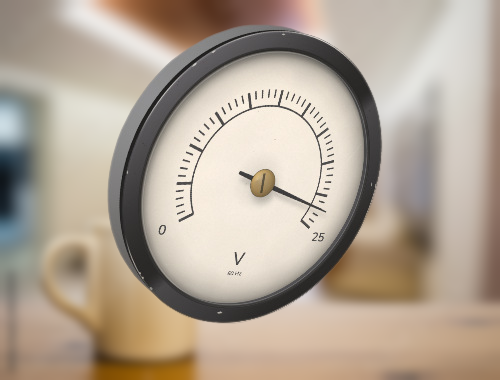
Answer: V 23.5
